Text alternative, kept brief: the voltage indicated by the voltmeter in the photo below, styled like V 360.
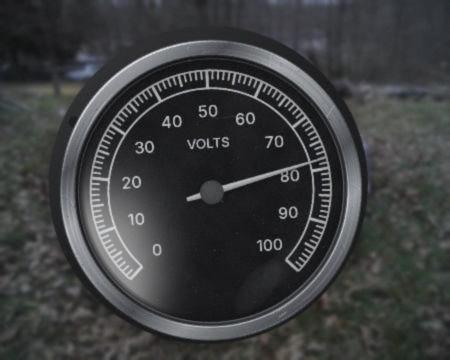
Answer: V 78
